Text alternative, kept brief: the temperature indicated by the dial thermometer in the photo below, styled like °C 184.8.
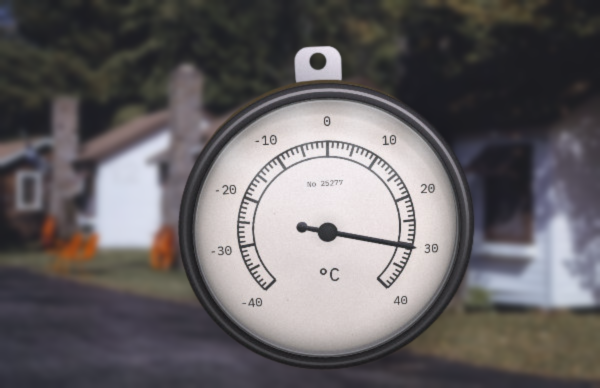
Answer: °C 30
